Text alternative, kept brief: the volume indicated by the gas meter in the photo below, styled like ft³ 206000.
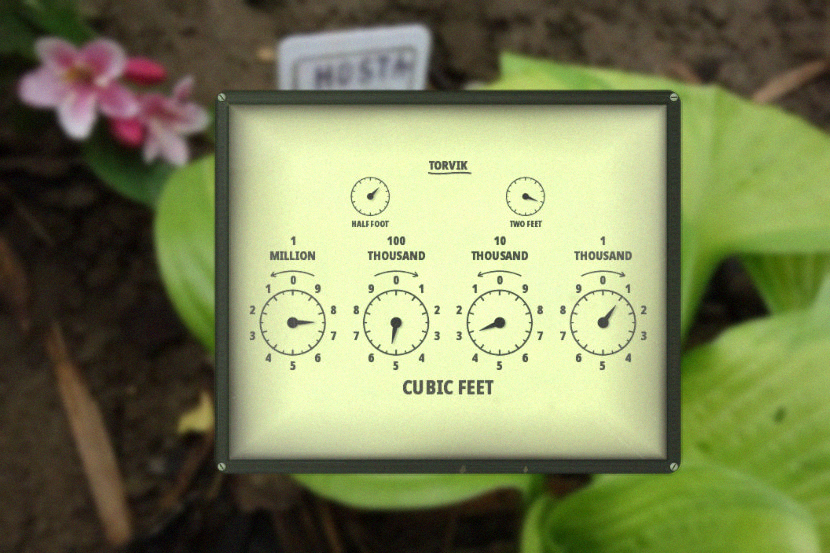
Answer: ft³ 753100
